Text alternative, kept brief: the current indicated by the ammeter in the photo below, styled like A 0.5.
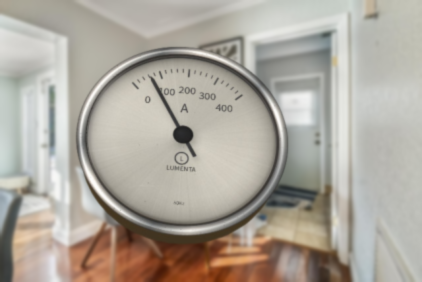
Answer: A 60
